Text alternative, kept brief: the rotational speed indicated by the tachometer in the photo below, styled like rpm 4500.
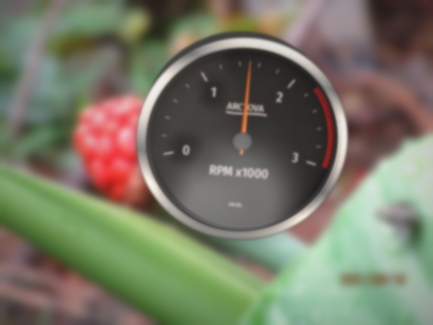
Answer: rpm 1500
